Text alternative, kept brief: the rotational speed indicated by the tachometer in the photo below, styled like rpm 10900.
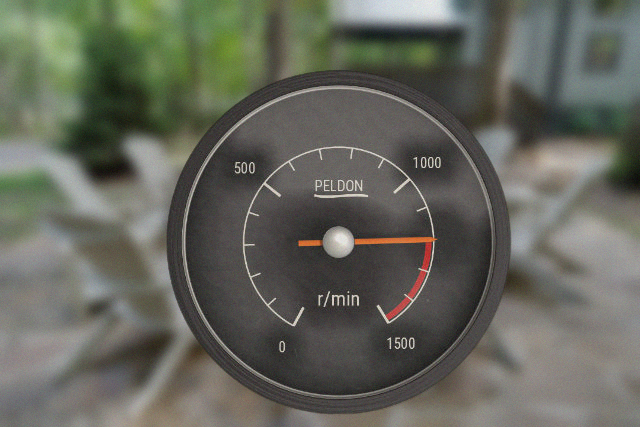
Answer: rpm 1200
